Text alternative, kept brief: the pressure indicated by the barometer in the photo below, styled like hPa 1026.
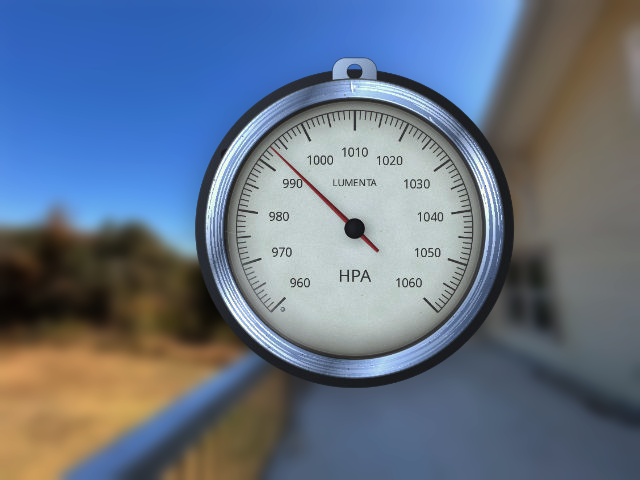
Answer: hPa 993
